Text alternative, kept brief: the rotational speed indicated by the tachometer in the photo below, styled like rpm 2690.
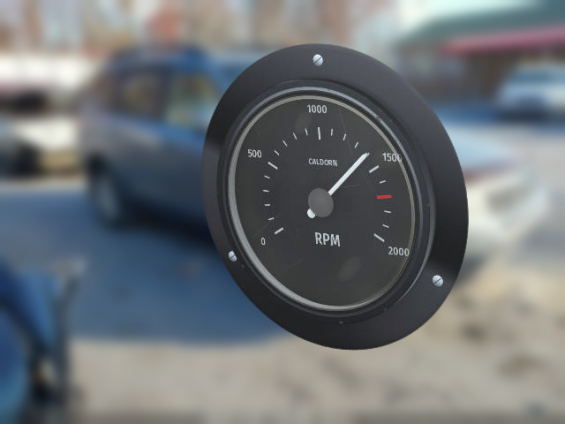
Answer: rpm 1400
